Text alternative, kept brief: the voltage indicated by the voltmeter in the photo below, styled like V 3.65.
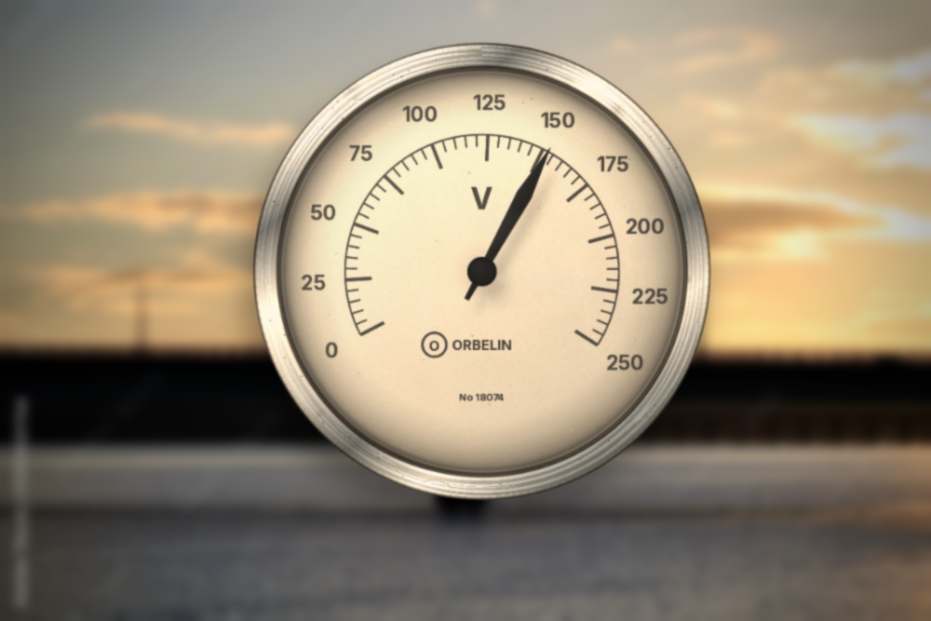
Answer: V 152.5
